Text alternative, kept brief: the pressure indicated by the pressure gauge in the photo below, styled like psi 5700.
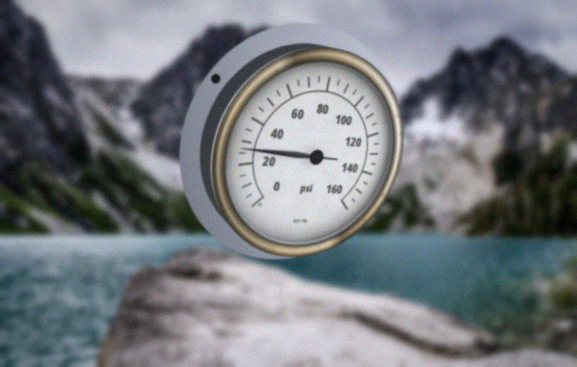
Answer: psi 27.5
